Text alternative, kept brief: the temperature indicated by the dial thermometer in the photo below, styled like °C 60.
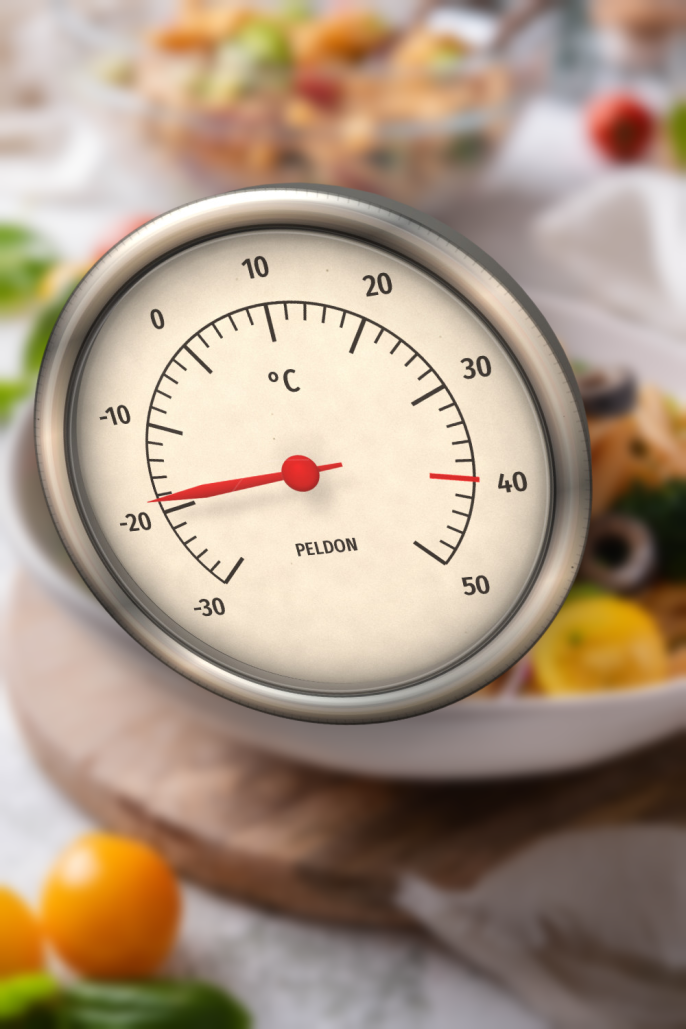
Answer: °C -18
